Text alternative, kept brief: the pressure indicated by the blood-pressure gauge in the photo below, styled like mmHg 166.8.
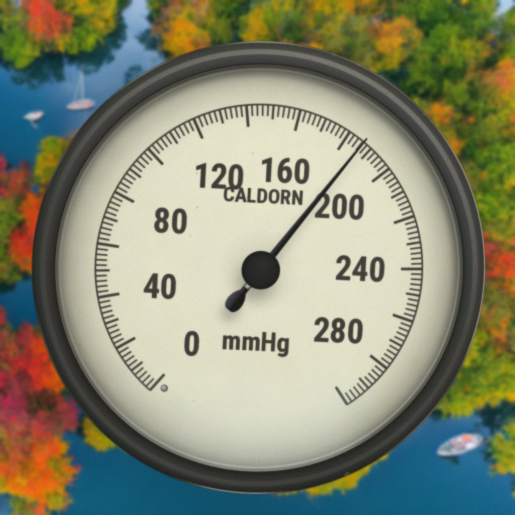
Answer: mmHg 186
